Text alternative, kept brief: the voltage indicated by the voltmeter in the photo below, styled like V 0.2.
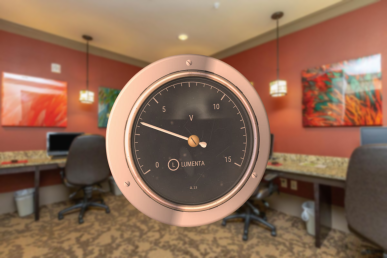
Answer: V 3.25
